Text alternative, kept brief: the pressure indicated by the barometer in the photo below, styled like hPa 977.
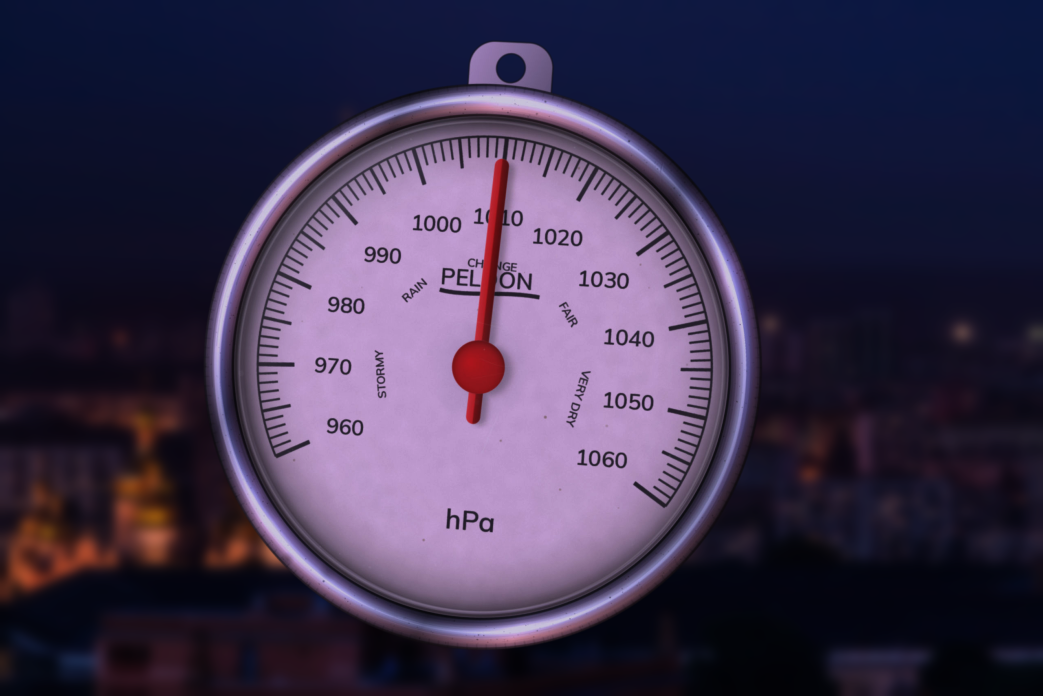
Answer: hPa 1010
